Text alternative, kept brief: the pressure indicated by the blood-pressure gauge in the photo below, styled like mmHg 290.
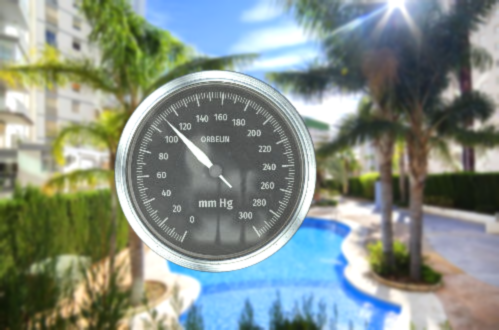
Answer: mmHg 110
